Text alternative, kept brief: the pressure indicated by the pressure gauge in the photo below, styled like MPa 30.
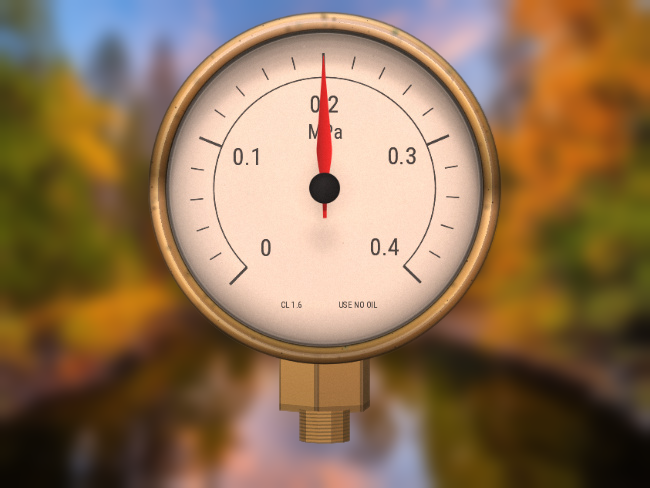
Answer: MPa 0.2
